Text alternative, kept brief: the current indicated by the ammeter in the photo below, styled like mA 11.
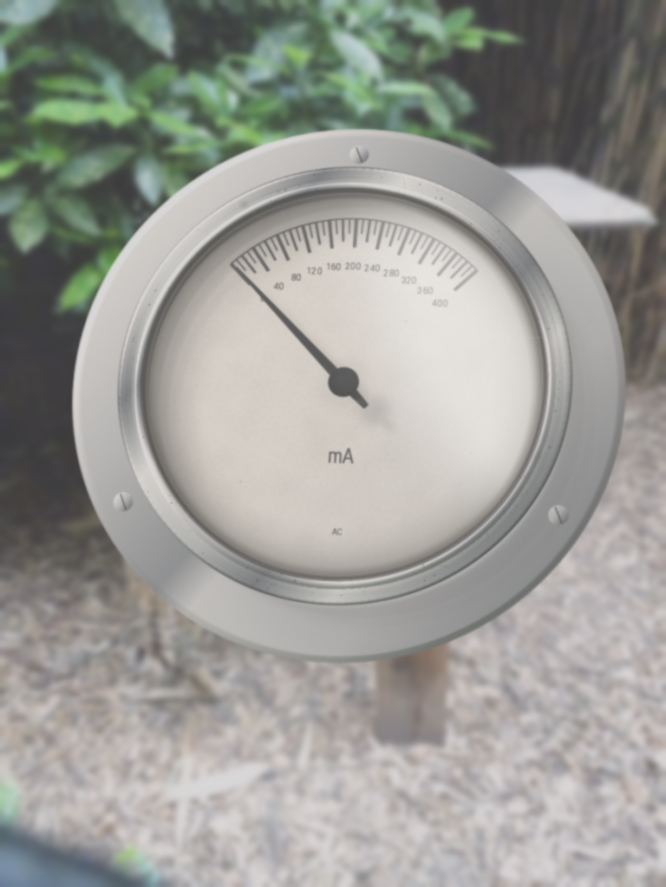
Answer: mA 0
